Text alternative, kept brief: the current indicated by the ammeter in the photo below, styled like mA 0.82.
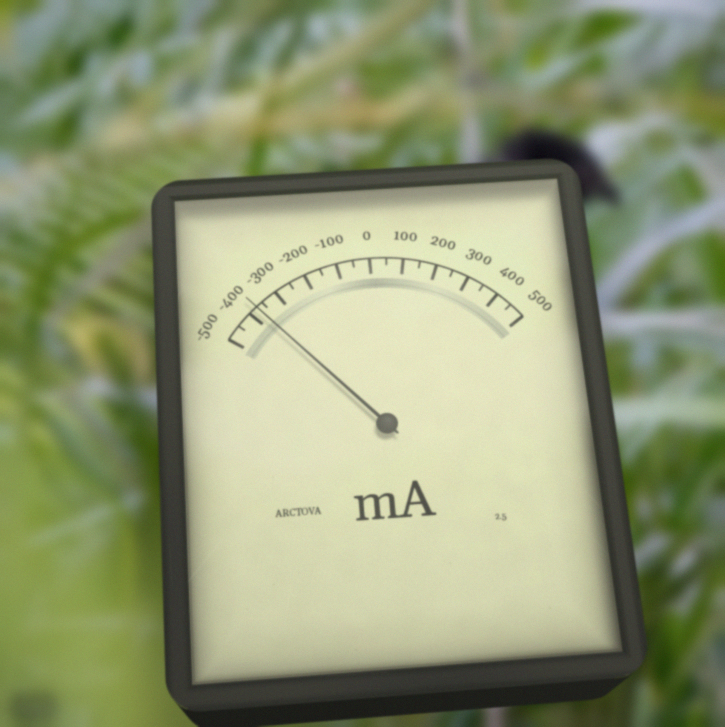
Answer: mA -375
